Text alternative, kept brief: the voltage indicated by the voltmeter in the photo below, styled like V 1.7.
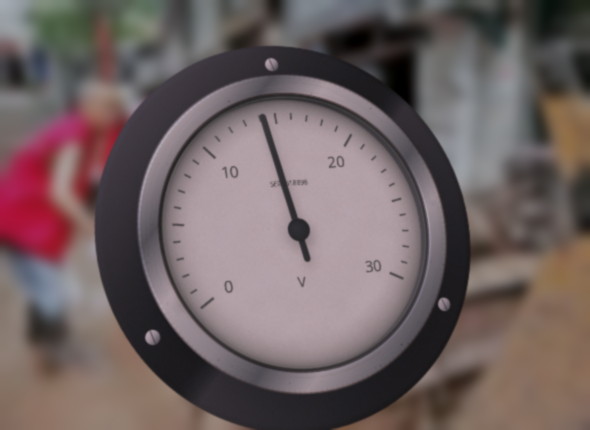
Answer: V 14
